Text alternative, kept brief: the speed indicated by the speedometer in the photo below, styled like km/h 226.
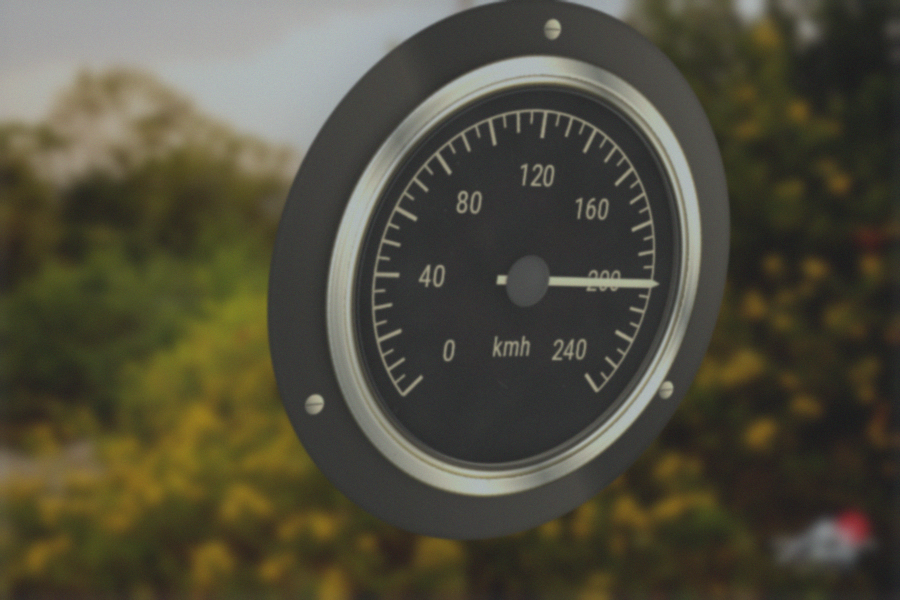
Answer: km/h 200
